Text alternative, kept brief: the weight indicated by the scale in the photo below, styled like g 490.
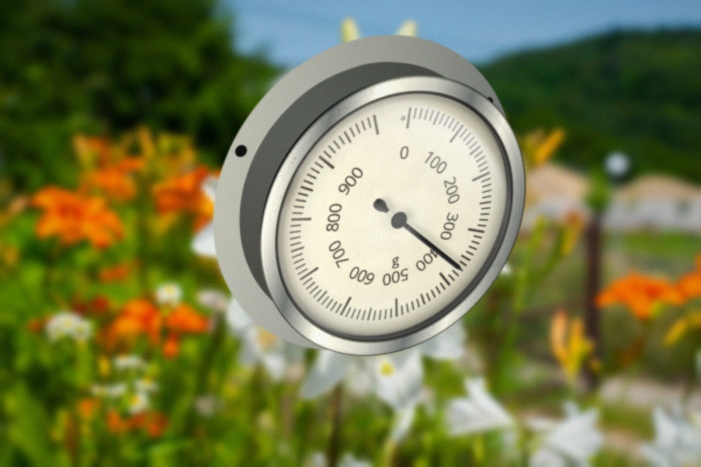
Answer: g 370
